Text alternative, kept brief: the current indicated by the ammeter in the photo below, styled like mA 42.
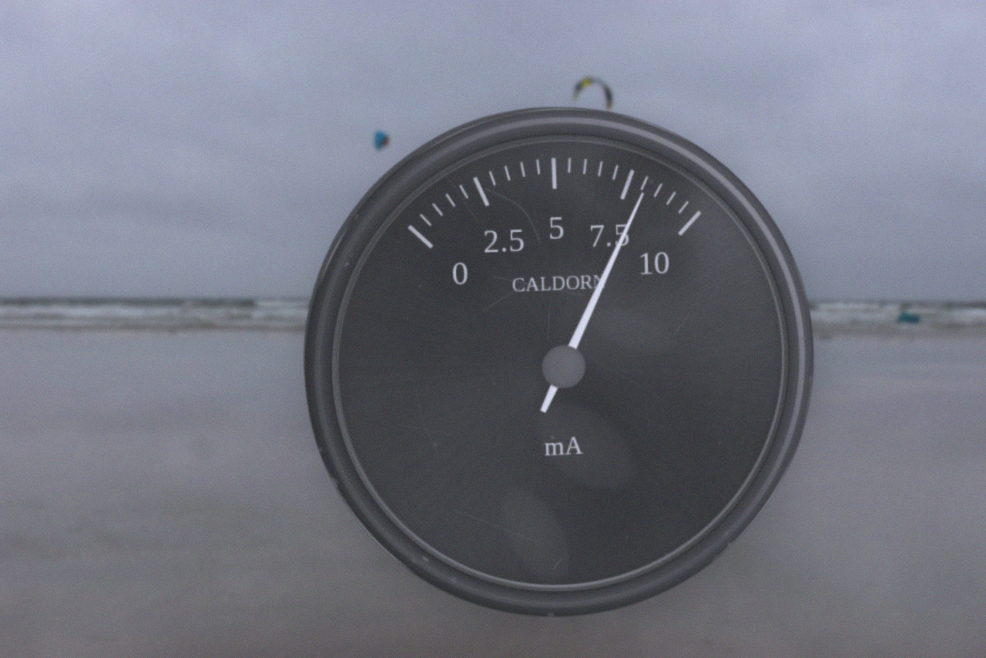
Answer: mA 8
